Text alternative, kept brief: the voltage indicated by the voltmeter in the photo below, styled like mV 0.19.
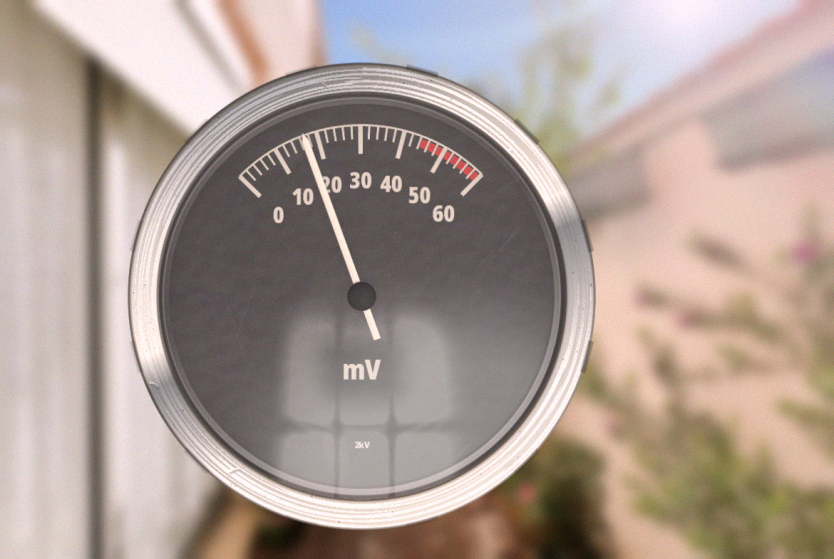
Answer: mV 17
